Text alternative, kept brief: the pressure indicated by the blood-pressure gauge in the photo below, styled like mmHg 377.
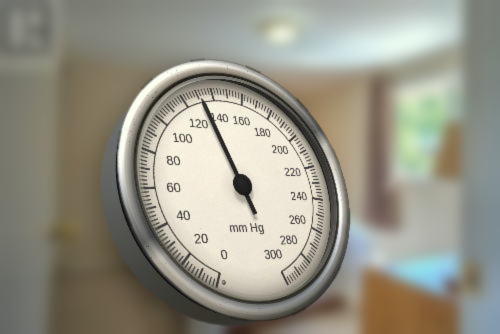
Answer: mmHg 130
